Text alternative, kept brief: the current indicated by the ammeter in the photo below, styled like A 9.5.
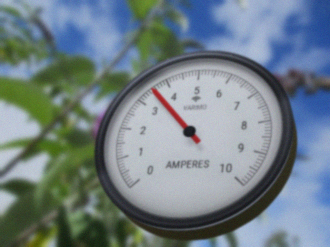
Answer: A 3.5
